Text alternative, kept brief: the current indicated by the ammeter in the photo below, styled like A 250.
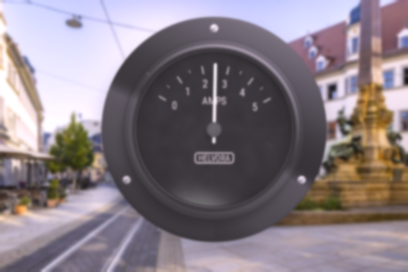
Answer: A 2.5
